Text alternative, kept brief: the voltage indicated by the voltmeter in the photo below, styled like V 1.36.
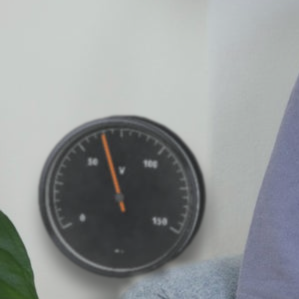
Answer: V 65
